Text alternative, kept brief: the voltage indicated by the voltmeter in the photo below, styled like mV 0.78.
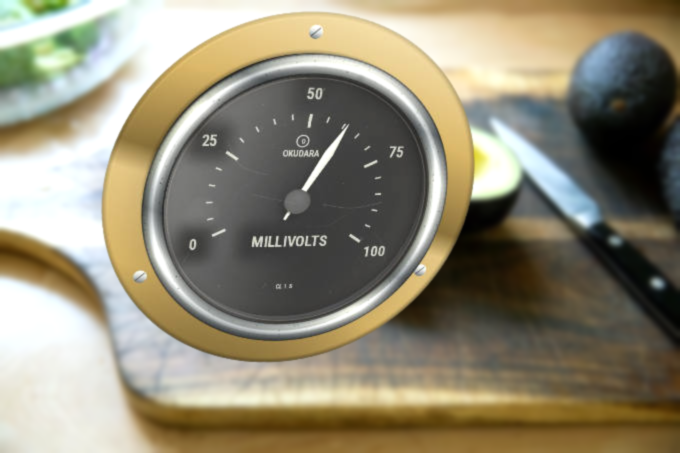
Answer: mV 60
